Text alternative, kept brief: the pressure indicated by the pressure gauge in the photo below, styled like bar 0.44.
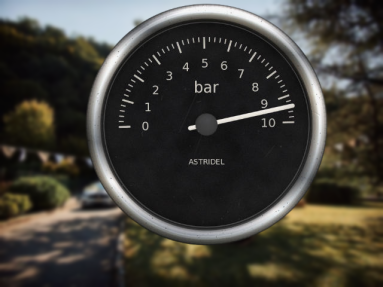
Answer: bar 9.4
